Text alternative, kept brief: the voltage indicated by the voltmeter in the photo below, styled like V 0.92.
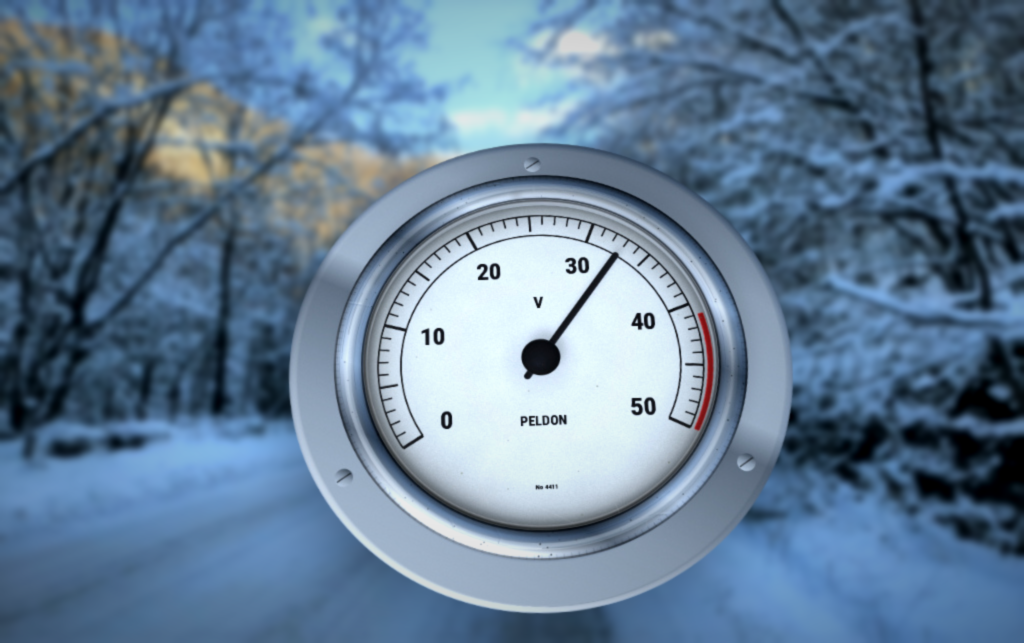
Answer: V 33
